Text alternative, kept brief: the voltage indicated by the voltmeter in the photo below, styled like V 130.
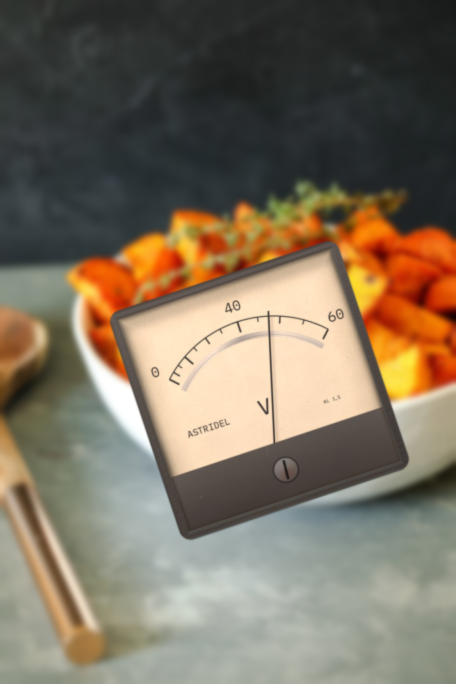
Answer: V 47.5
